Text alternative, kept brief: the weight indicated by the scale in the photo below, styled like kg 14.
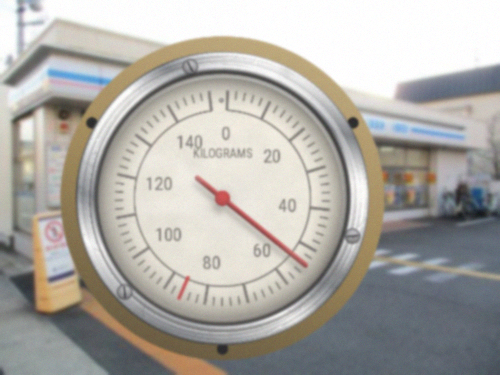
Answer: kg 54
